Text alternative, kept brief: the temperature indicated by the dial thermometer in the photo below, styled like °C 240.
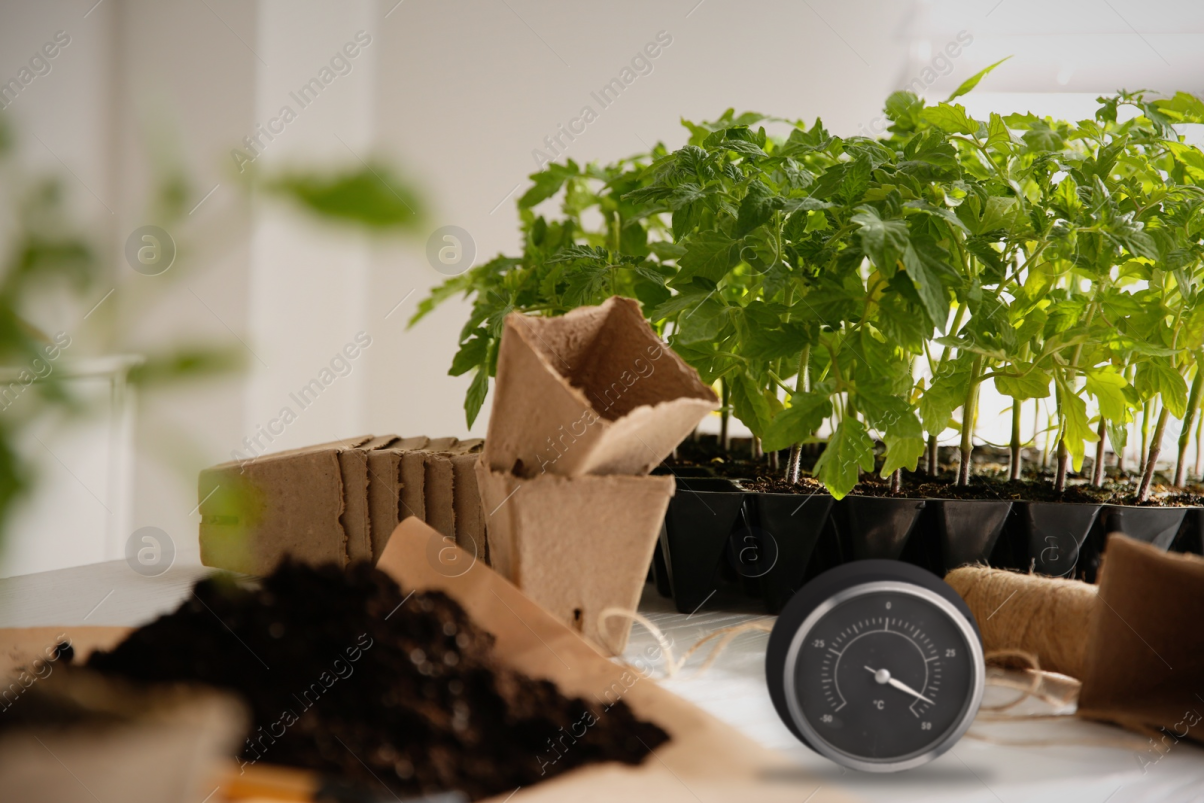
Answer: °C 42.5
